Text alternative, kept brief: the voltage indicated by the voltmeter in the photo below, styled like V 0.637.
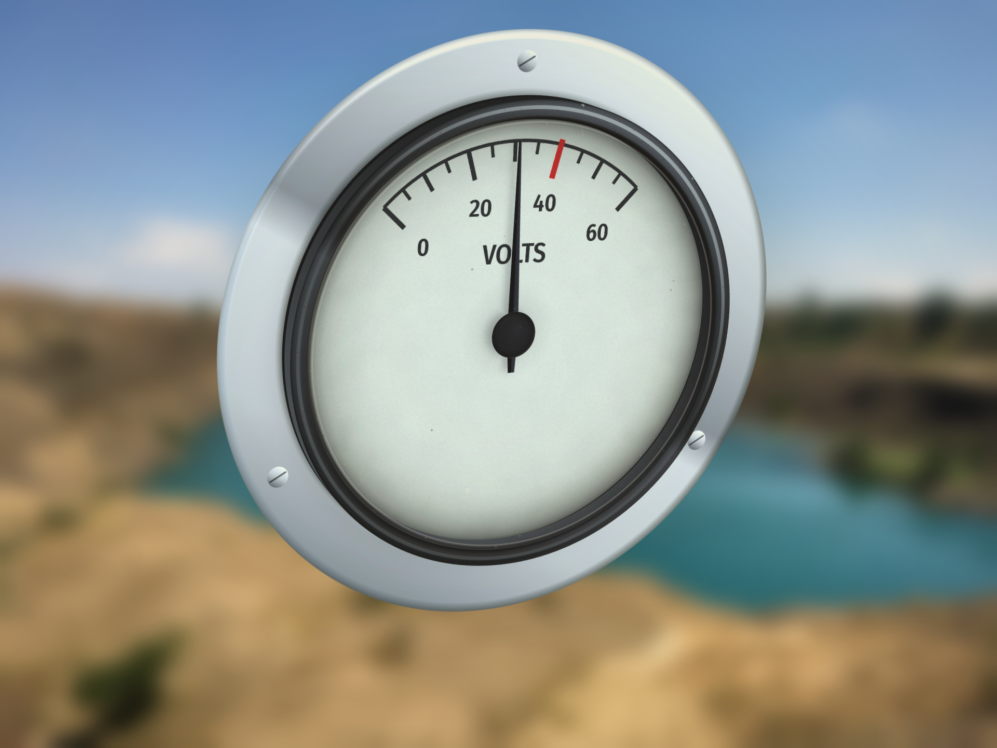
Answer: V 30
